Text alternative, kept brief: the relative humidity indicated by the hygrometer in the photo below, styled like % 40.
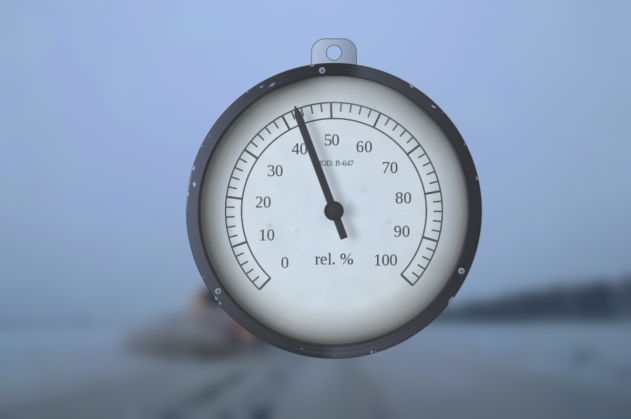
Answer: % 43
